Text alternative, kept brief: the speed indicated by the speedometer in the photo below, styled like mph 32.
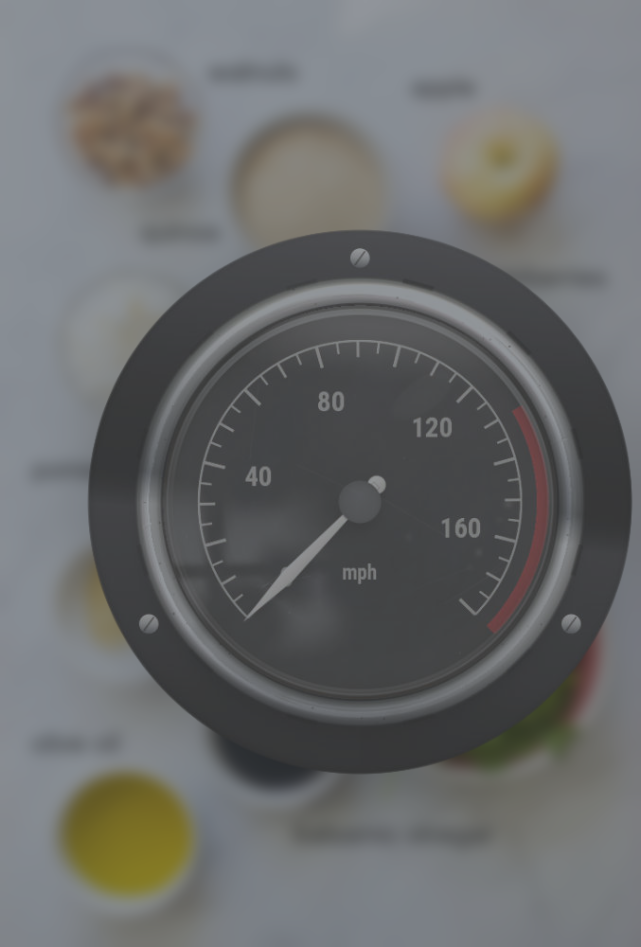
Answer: mph 0
